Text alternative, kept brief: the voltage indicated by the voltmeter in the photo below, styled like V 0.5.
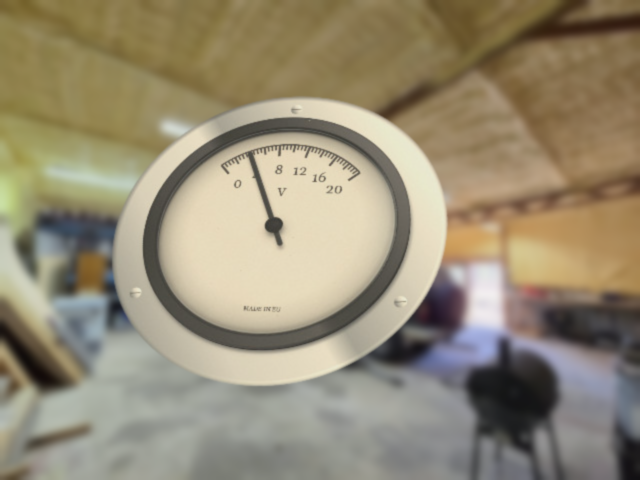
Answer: V 4
